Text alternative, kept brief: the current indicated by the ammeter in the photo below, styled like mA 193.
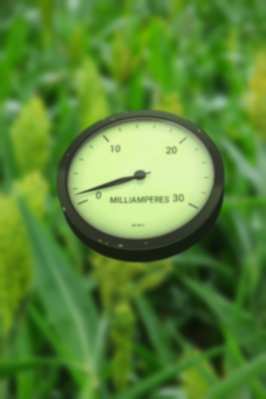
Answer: mA 1
